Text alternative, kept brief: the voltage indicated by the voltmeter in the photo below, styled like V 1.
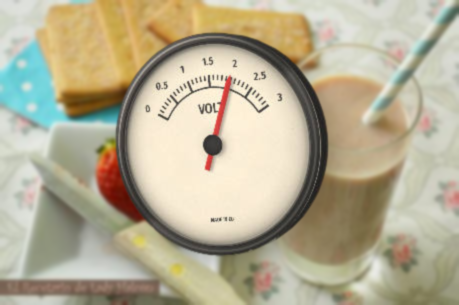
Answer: V 2
